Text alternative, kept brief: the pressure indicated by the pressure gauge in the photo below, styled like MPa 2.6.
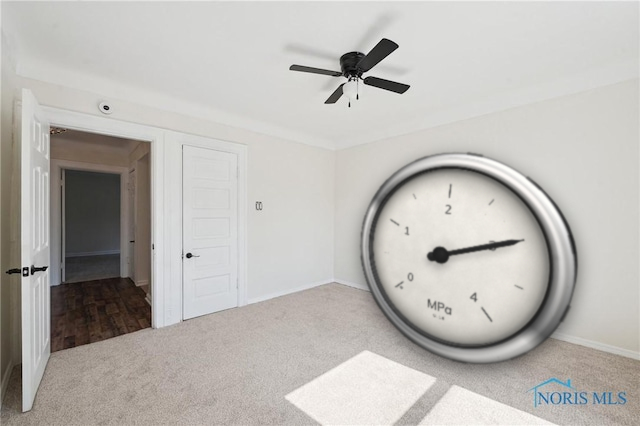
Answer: MPa 3
